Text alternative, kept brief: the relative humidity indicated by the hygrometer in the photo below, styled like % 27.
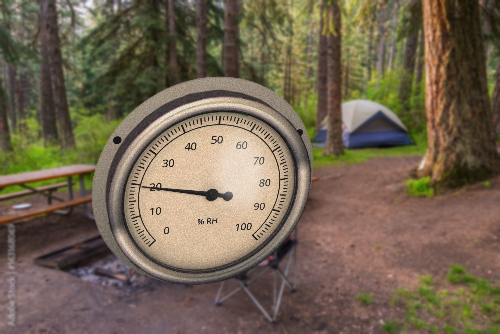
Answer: % 20
